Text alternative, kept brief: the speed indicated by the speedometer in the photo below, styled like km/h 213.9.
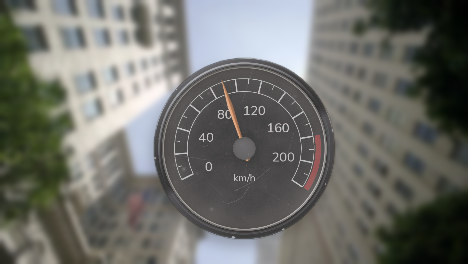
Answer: km/h 90
